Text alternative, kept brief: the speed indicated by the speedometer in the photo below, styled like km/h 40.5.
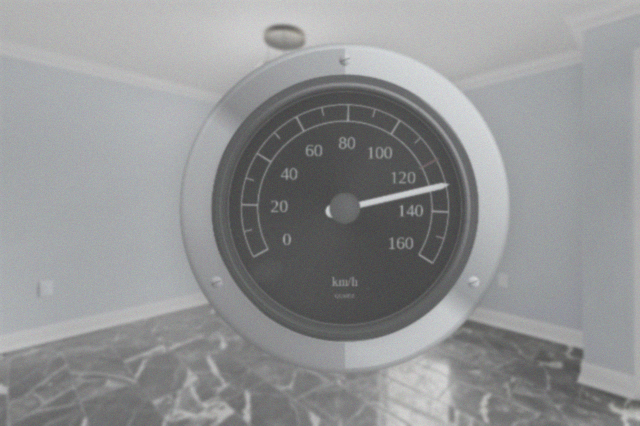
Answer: km/h 130
